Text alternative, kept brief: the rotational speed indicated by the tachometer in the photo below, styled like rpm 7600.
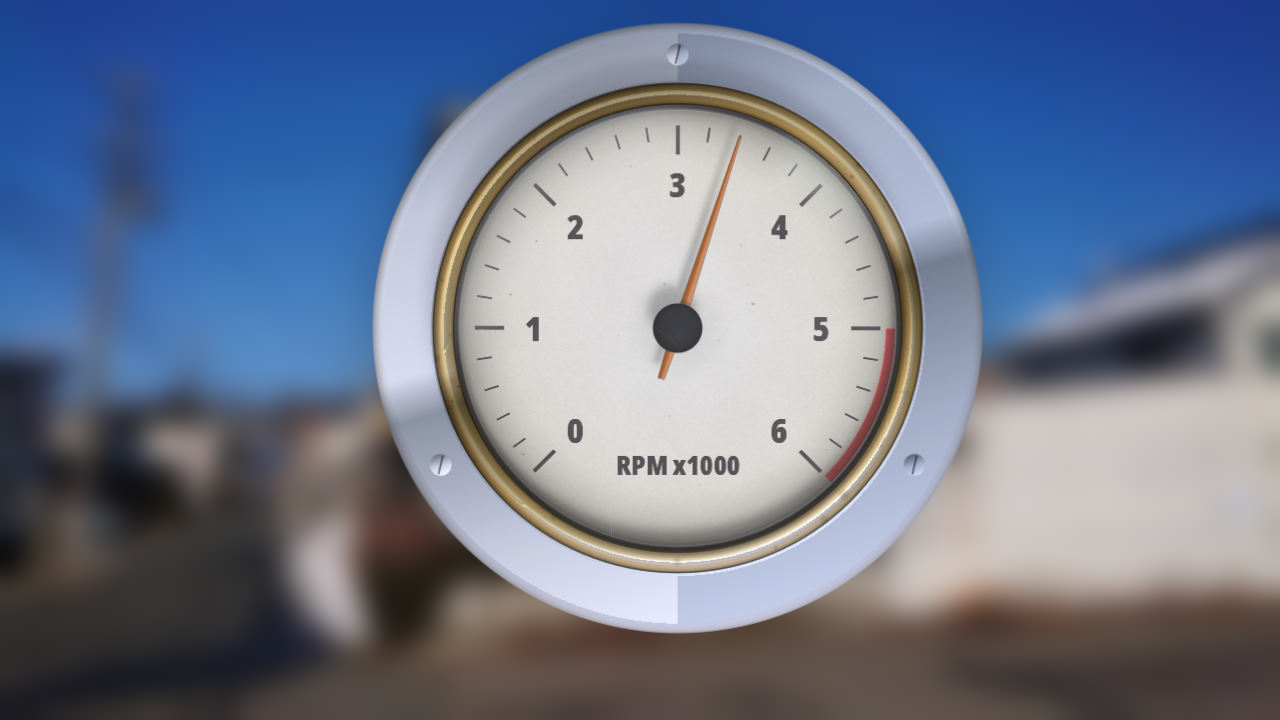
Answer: rpm 3400
